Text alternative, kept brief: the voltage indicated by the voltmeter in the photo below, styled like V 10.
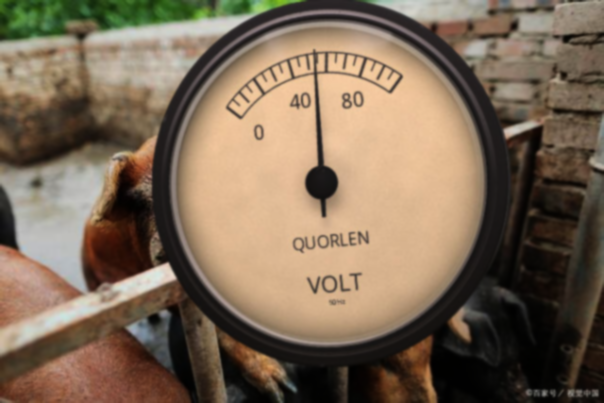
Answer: V 55
